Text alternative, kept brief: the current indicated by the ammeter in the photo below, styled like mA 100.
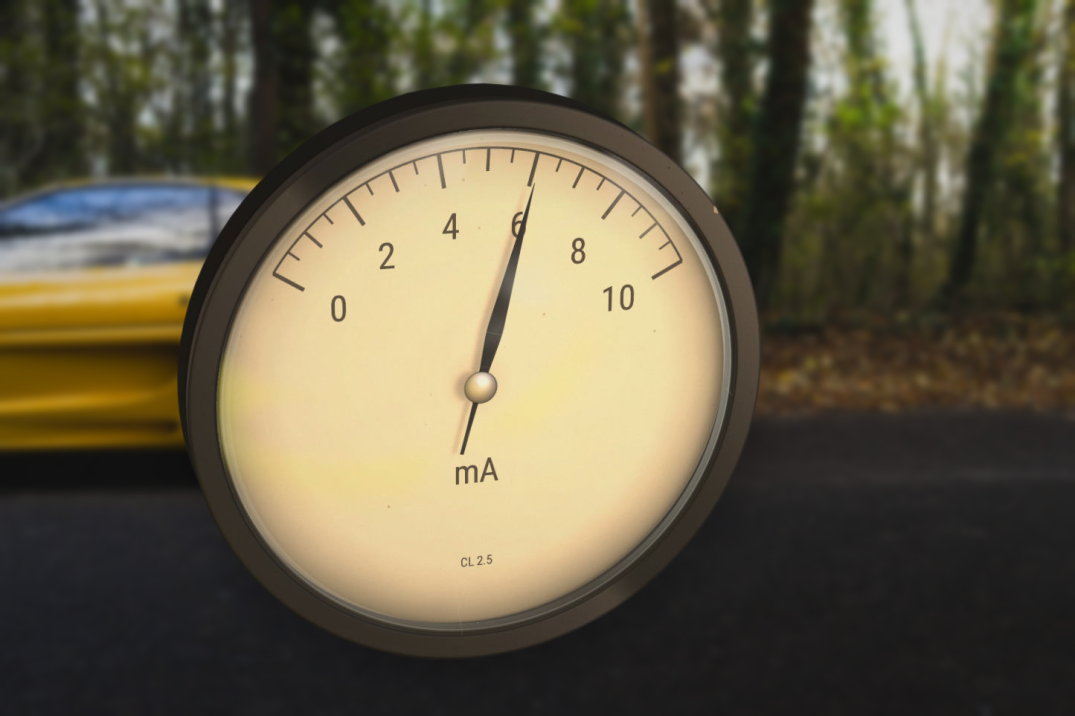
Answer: mA 6
